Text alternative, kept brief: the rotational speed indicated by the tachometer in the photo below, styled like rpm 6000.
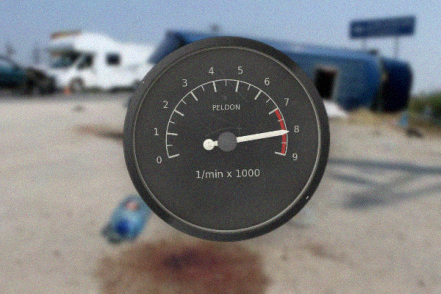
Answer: rpm 8000
